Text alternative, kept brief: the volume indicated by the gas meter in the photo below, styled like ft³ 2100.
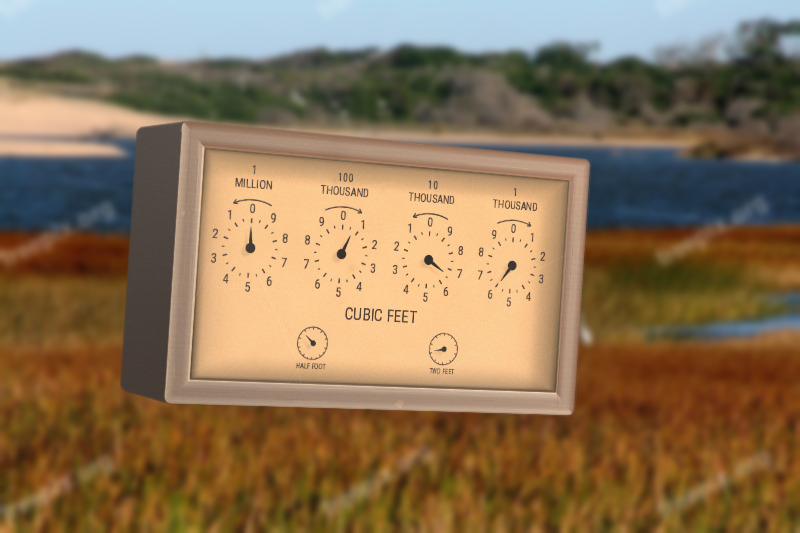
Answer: ft³ 6600
